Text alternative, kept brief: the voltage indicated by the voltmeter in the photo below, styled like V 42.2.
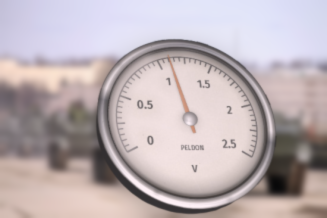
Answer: V 1.1
